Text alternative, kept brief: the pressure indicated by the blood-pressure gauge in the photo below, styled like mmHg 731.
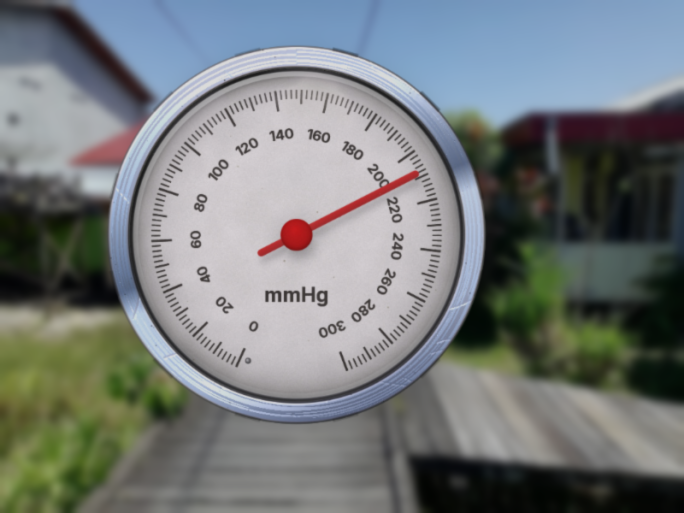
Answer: mmHg 208
